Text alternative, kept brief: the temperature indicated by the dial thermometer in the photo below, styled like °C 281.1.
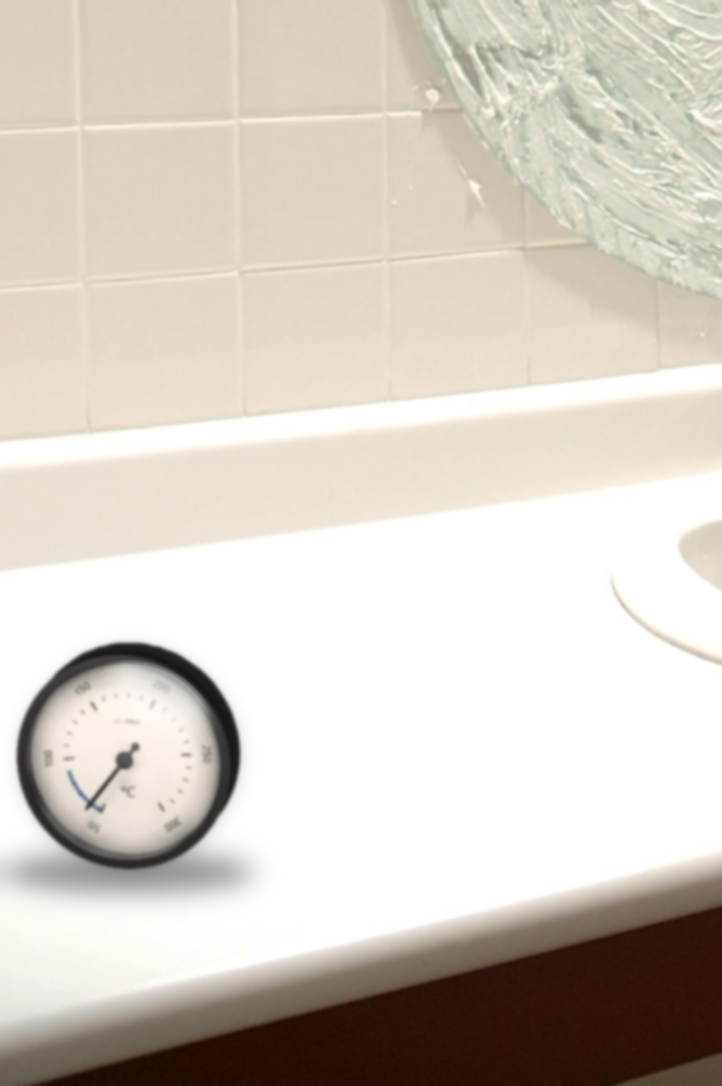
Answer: °C 60
